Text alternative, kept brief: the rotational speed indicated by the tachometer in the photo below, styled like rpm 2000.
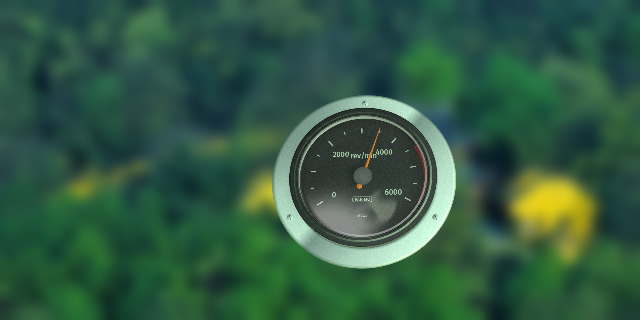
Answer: rpm 3500
